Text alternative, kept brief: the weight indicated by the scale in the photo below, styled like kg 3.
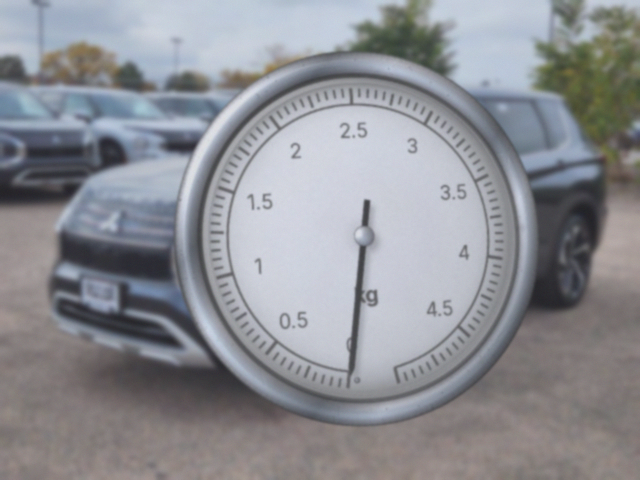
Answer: kg 0
